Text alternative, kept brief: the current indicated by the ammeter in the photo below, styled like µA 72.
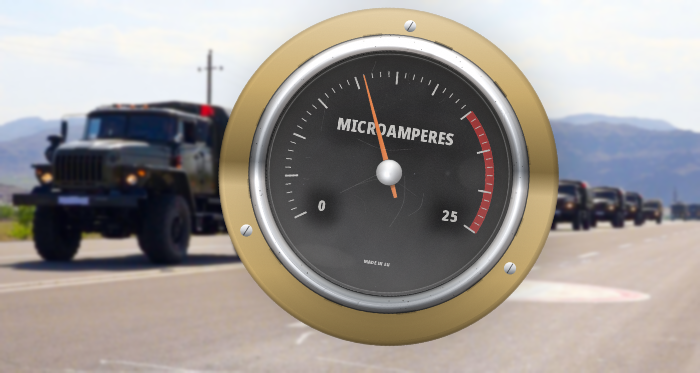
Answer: µA 10.5
